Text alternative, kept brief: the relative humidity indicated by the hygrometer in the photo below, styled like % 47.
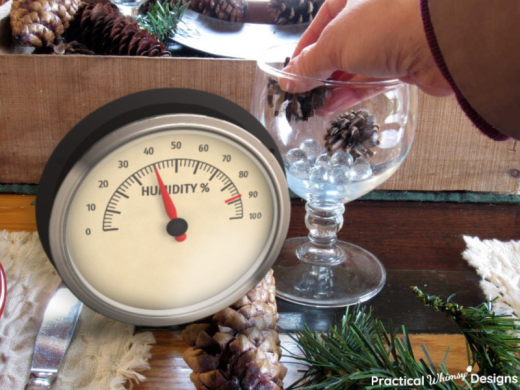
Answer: % 40
